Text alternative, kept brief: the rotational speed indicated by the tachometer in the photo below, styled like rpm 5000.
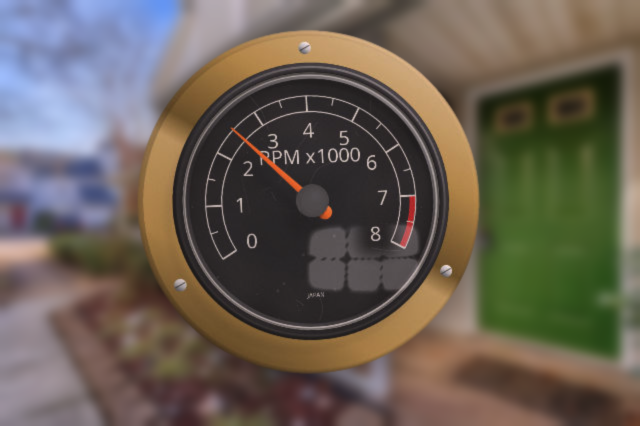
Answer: rpm 2500
